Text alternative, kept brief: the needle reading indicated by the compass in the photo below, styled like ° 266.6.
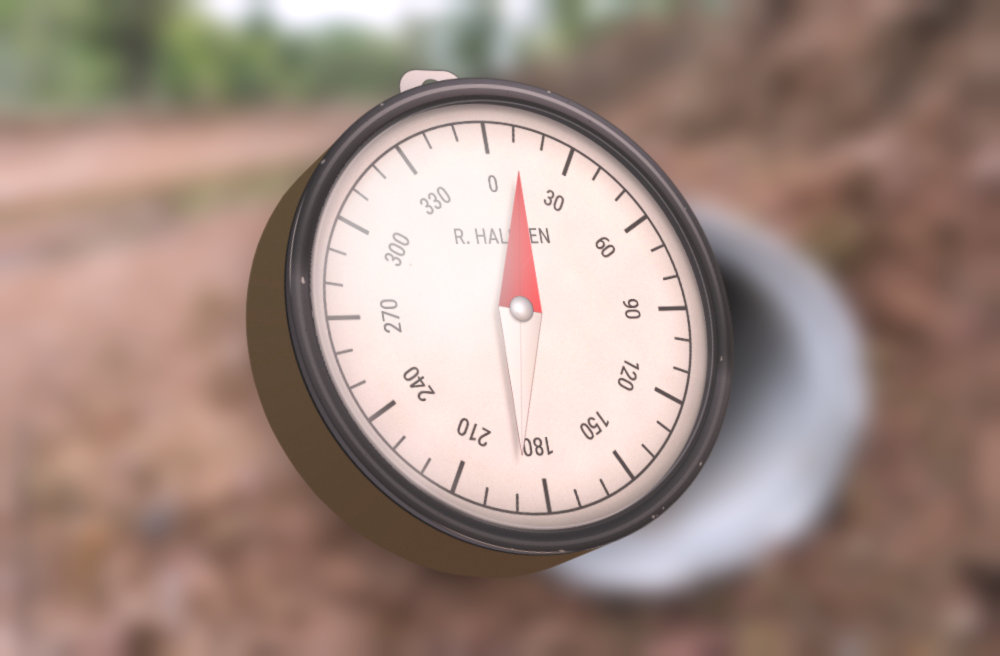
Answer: ° 10
